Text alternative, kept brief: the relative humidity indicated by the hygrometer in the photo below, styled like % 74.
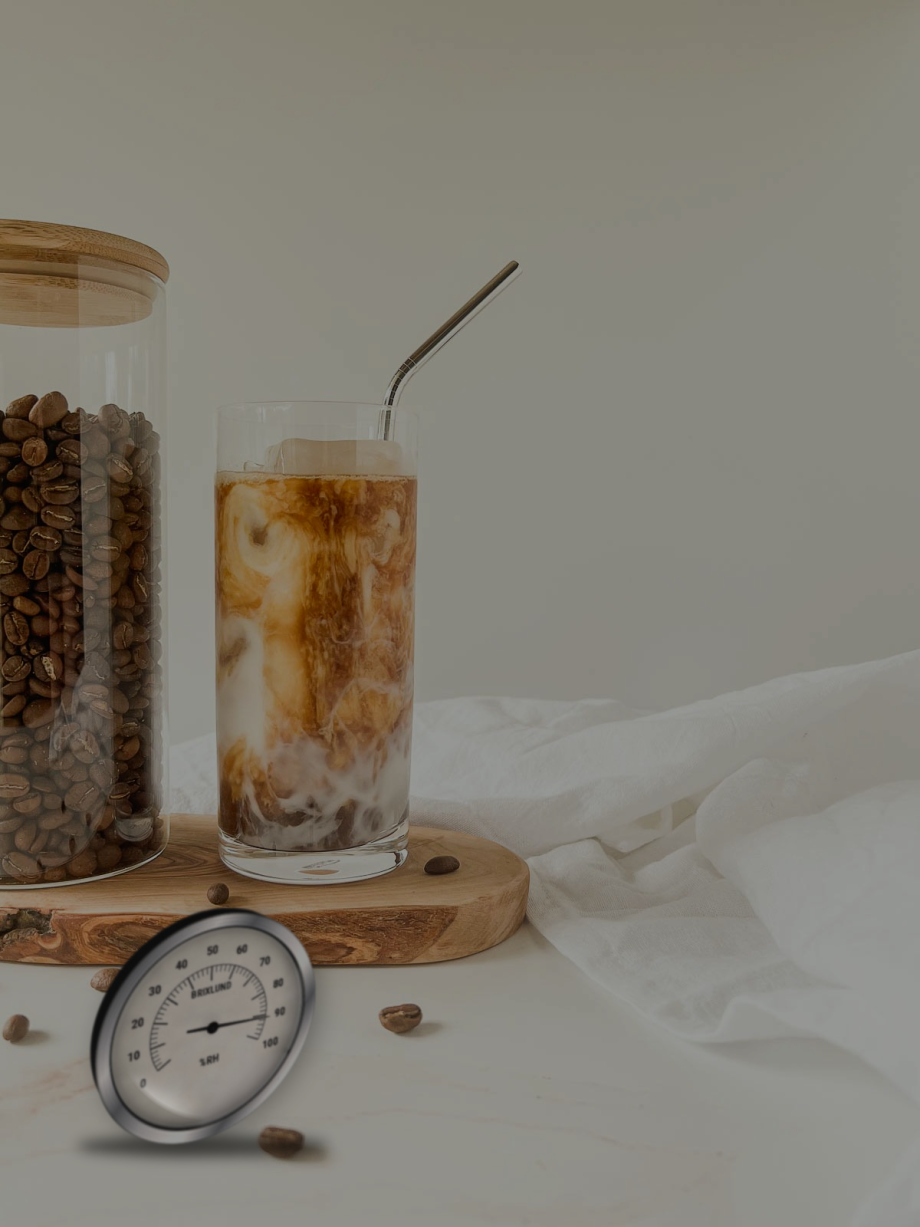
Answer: % 90
